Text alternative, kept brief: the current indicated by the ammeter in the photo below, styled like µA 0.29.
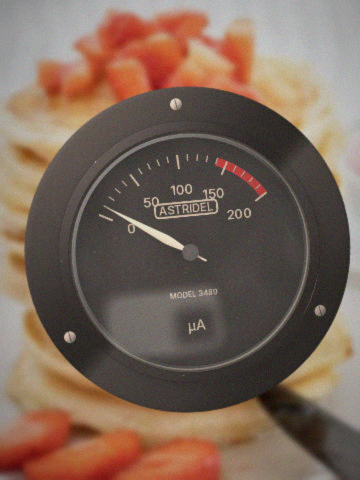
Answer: µA 10
